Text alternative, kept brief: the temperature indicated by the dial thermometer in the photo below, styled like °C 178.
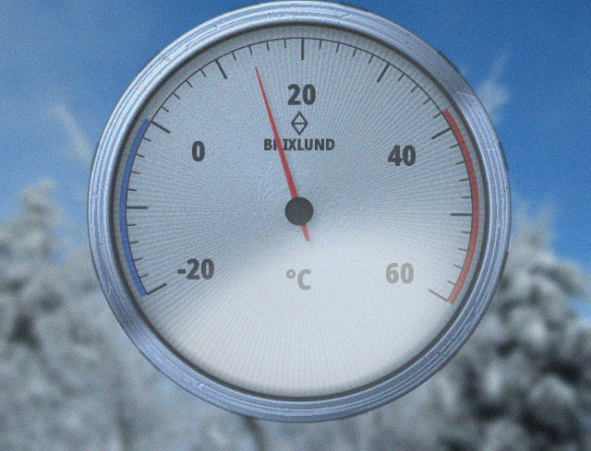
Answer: °C 14
